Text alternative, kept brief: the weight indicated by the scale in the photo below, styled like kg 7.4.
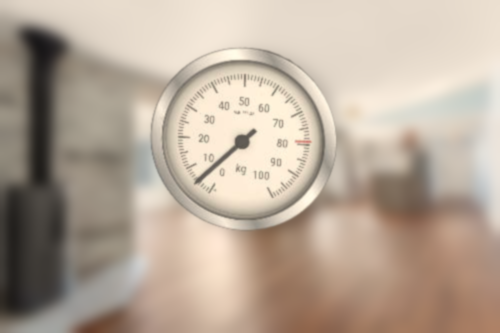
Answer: kg 5
